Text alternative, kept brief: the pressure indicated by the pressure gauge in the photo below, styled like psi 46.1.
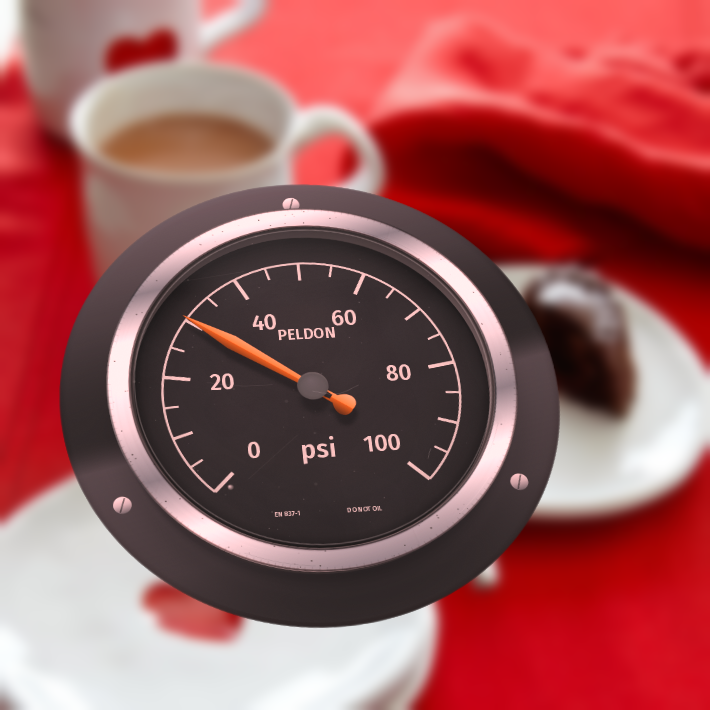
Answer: psi 30
